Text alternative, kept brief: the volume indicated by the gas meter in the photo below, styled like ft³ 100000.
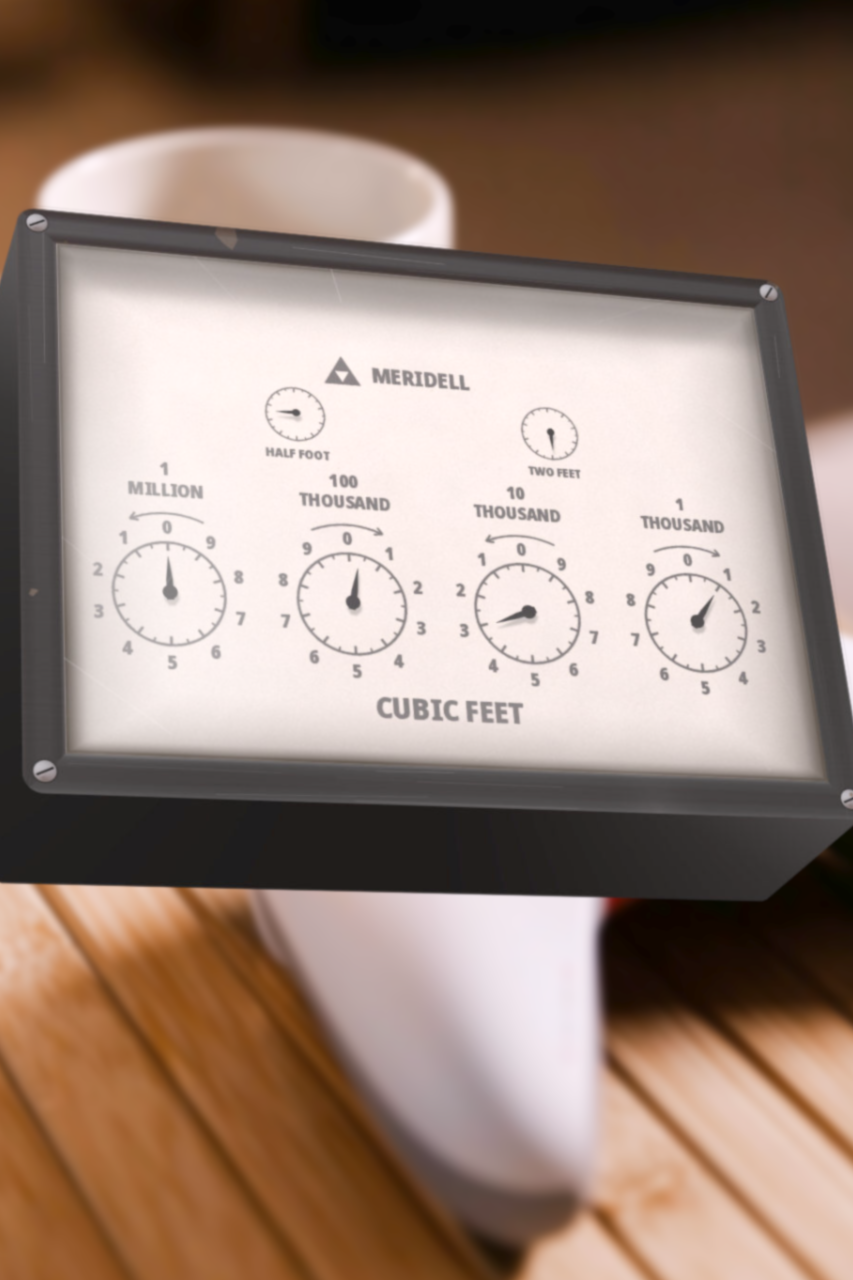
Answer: ft³ 3100
